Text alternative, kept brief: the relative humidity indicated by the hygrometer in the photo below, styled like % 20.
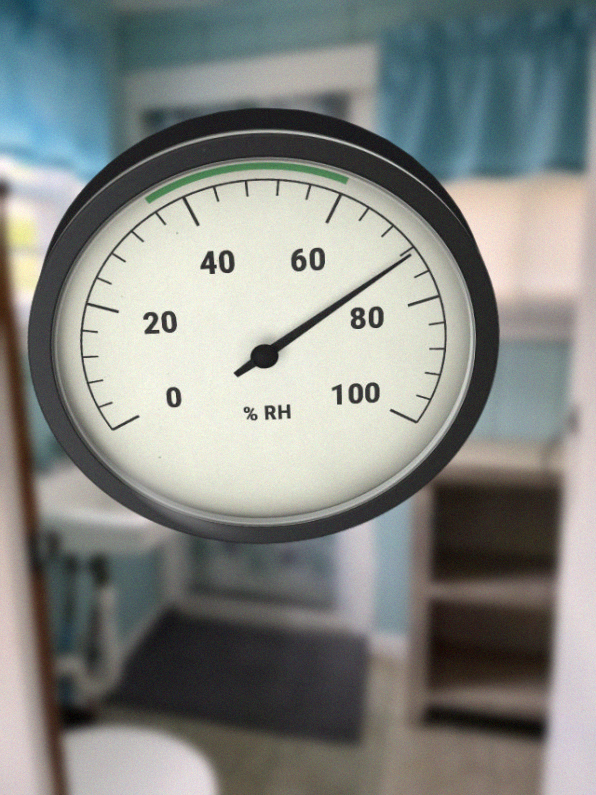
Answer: % 72
